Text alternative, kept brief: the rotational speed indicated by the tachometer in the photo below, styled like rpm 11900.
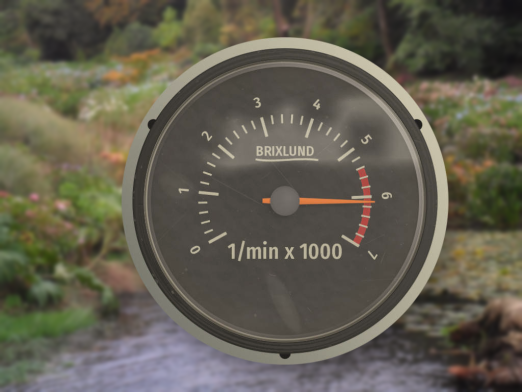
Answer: rpm 6100
